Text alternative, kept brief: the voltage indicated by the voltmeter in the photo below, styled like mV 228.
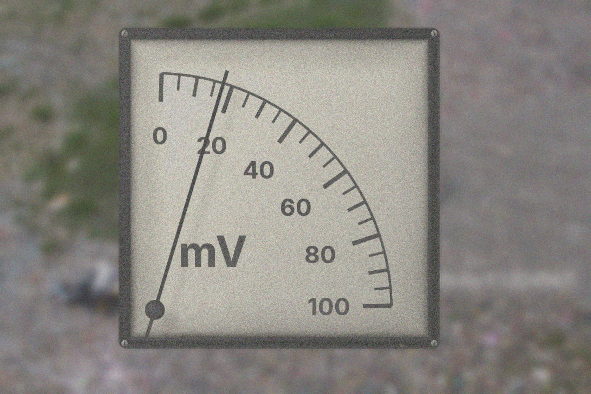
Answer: mV 17.5
